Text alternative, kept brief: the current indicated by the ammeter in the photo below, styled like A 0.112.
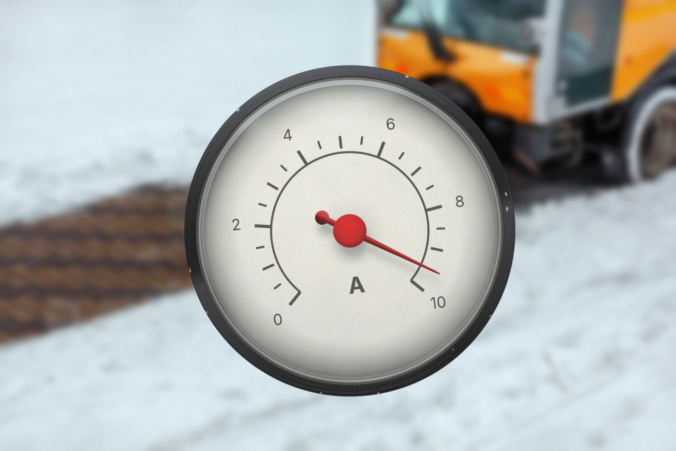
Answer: A 9.5
